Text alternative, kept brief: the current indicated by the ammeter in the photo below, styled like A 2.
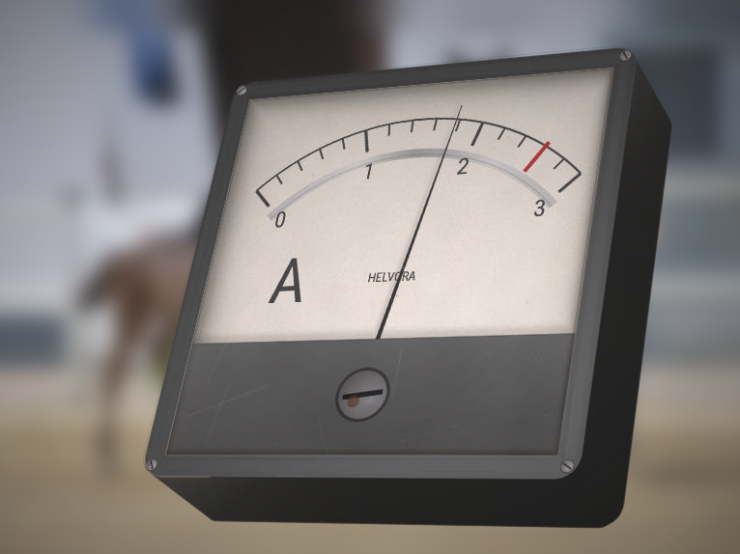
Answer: A 1.8
